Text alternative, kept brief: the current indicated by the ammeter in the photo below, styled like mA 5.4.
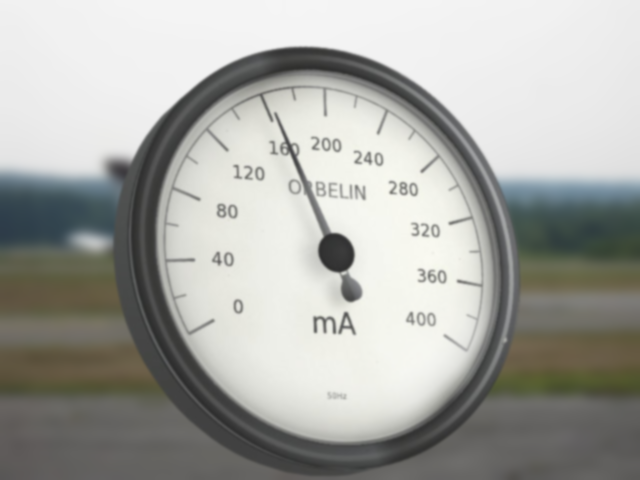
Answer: mA 160
